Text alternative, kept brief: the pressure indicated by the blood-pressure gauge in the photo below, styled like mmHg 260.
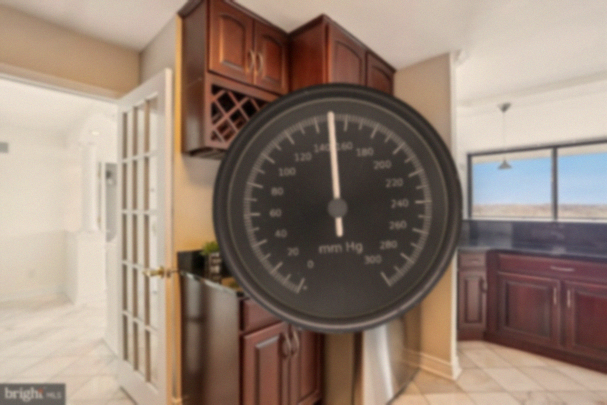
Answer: mmHg 150
